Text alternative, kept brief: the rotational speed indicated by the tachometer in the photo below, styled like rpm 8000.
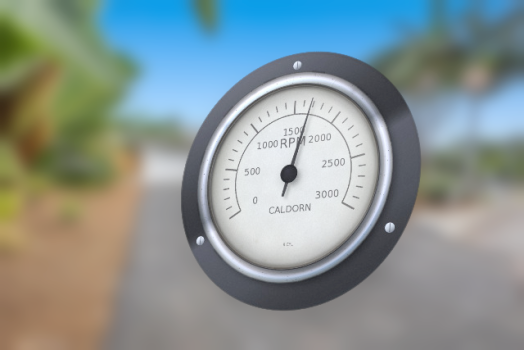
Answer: rpm 1700
